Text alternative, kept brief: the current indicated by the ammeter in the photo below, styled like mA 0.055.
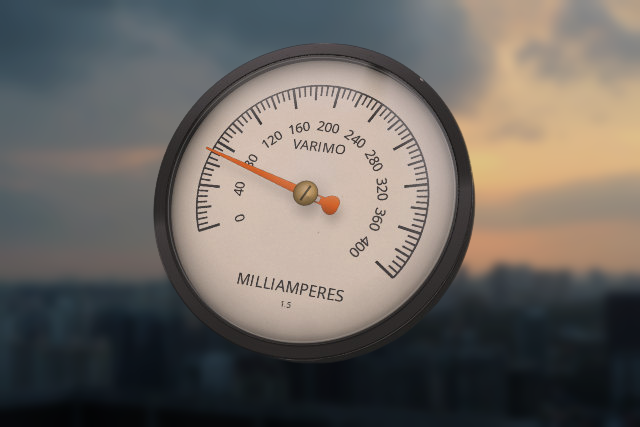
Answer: mA 70
